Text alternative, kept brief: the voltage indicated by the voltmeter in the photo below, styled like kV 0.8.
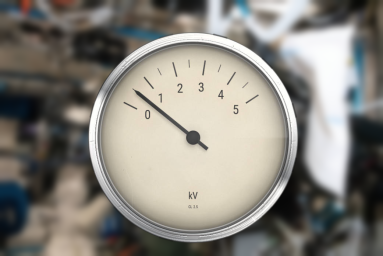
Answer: kV 0.5
